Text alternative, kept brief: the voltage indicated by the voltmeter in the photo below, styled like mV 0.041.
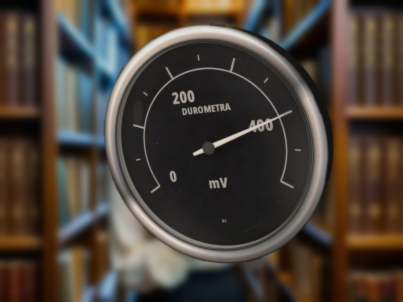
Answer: mV 400
